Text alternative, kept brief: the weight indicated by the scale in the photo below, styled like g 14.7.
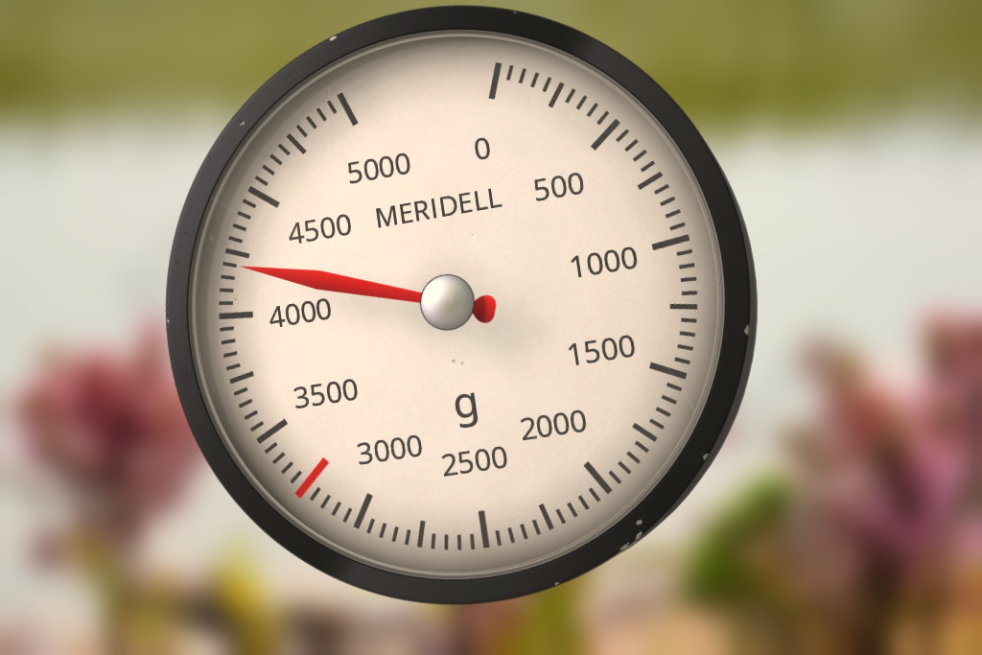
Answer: g 4200
